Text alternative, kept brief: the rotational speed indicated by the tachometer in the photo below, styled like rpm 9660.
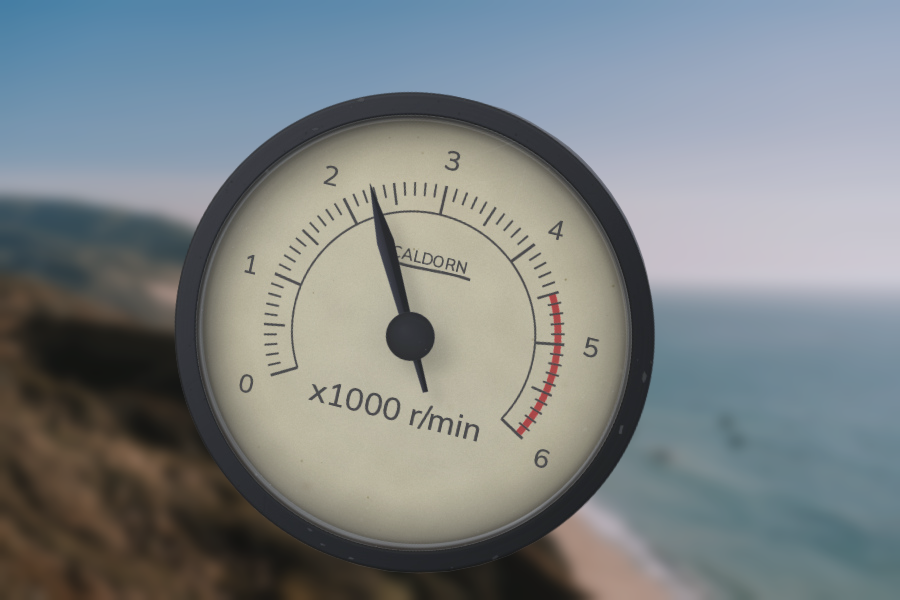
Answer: rpm 2300
